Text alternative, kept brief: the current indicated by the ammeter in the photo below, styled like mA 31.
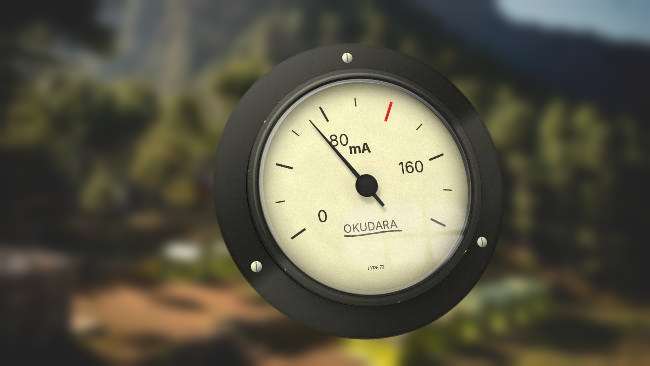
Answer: mA 70
